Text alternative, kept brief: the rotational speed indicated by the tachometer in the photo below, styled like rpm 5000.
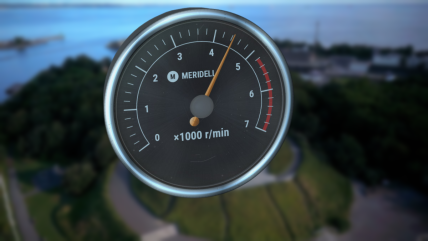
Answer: rpm 4400
